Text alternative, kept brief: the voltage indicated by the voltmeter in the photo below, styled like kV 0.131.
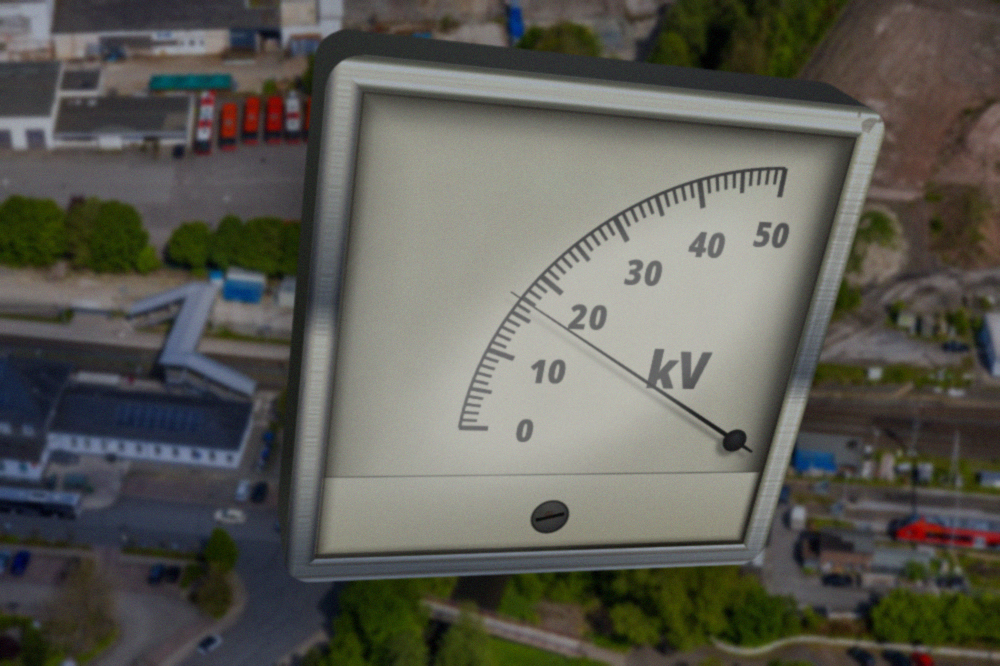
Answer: kV 17
